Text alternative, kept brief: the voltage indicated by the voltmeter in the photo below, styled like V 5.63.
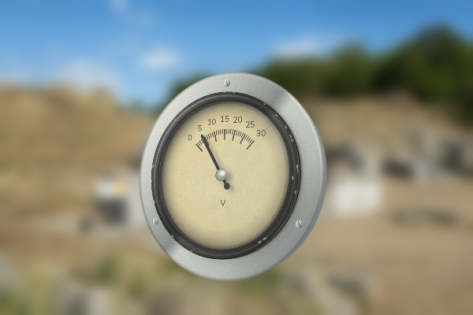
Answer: V 5
